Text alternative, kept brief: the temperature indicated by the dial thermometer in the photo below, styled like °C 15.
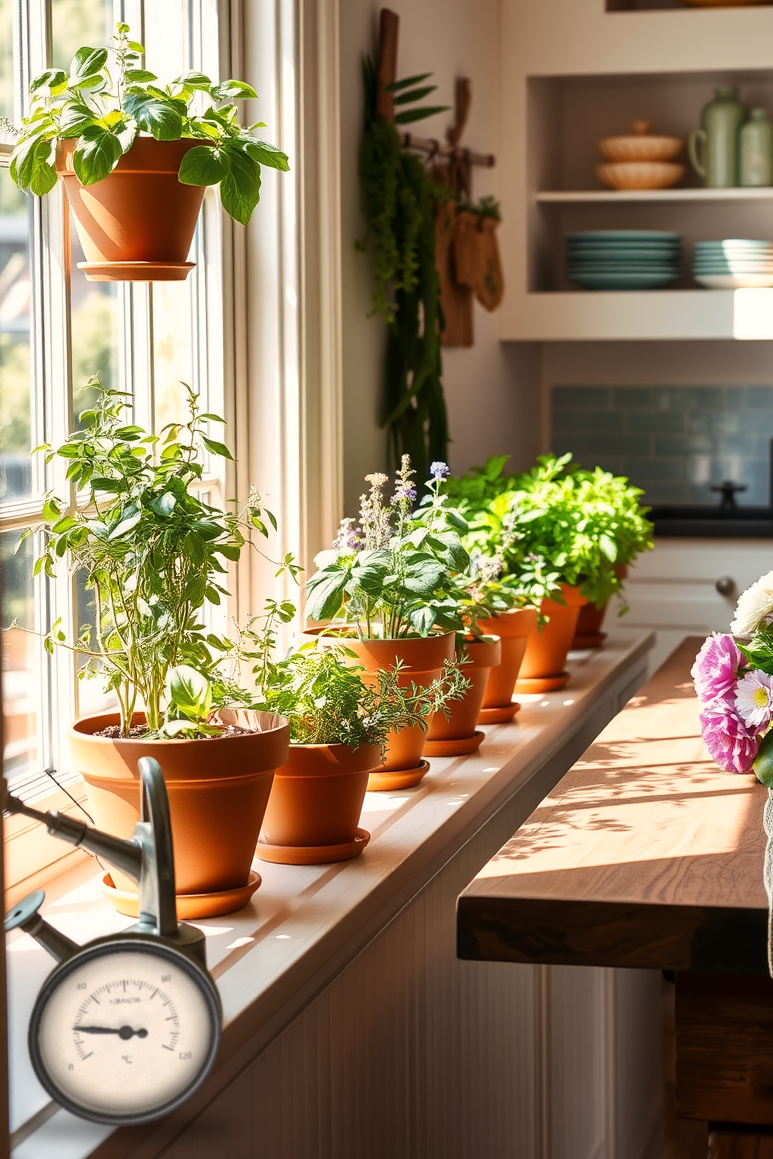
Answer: °C 20
